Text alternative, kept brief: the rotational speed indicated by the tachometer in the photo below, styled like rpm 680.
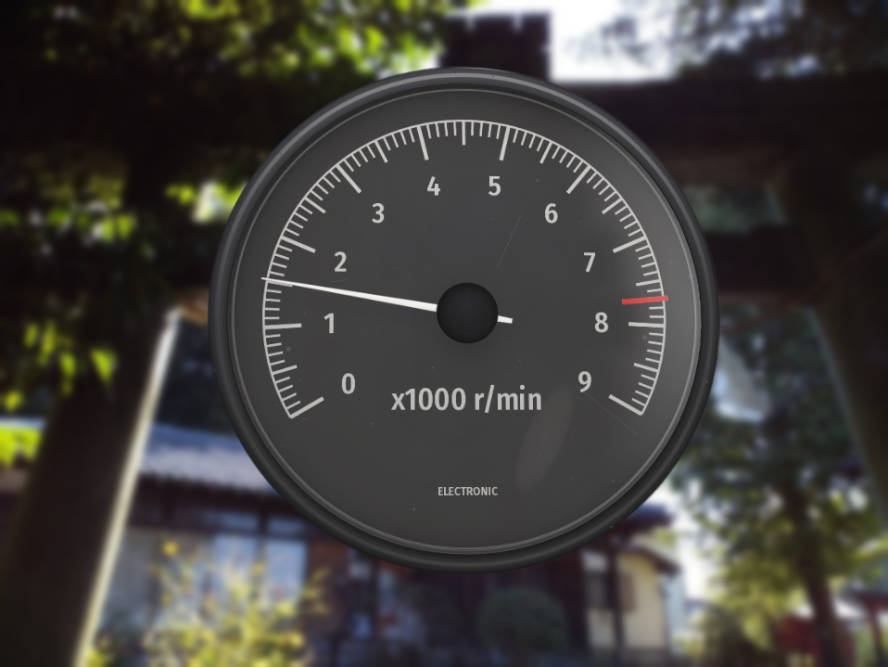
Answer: rpm 1500
